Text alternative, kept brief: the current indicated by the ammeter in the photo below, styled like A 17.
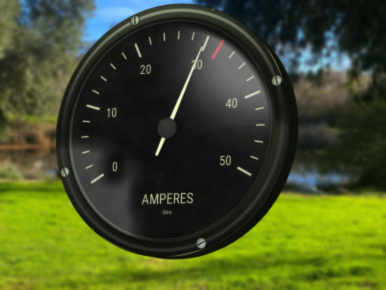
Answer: A 30
